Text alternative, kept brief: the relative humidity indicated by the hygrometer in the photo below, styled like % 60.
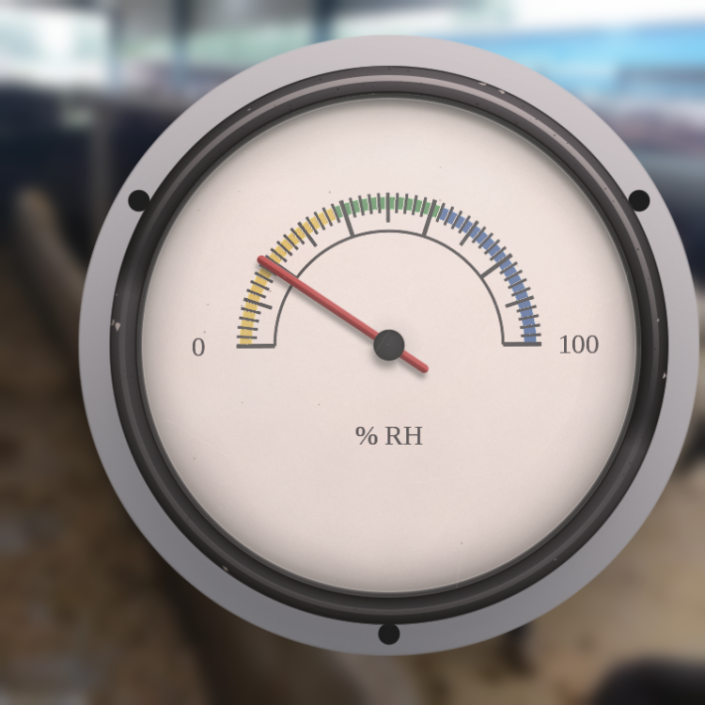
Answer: % 19
